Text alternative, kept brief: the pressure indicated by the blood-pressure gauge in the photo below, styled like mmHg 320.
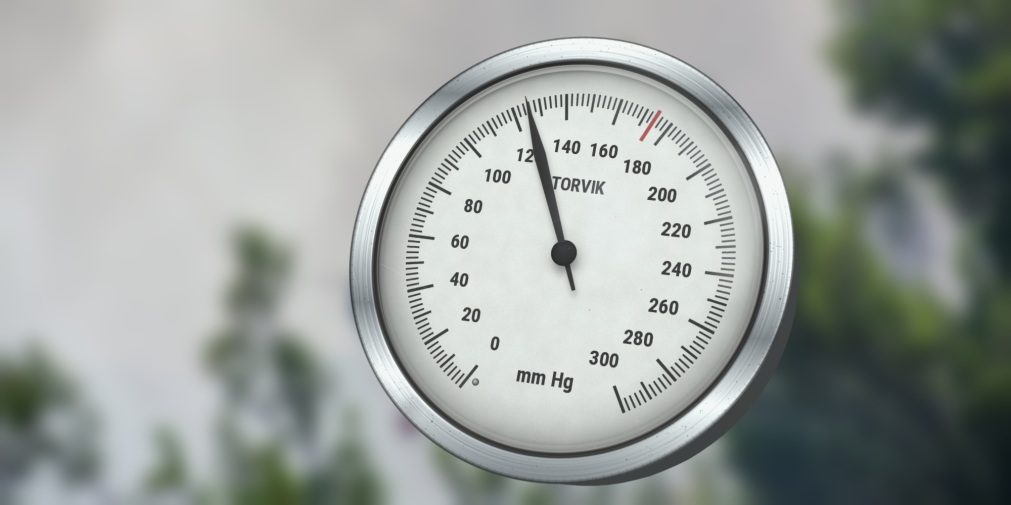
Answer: mmHg 126
